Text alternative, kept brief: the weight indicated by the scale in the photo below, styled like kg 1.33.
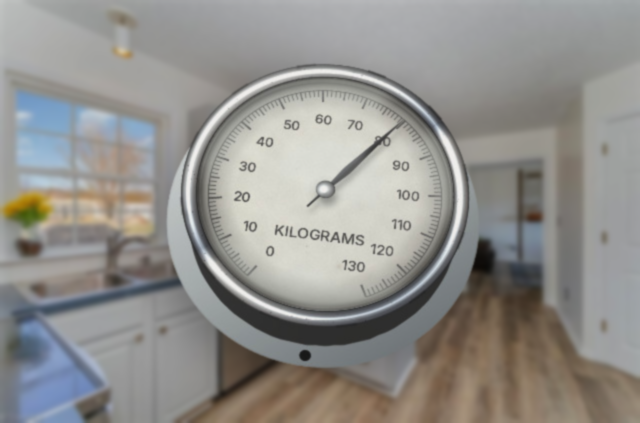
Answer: kg 80
